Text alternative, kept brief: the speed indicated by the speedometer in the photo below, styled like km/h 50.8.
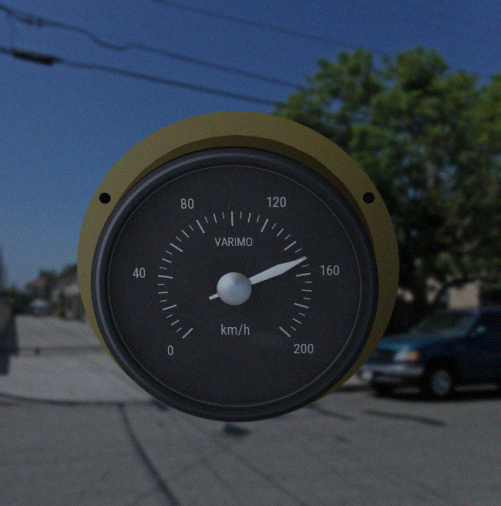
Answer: km/h 150
